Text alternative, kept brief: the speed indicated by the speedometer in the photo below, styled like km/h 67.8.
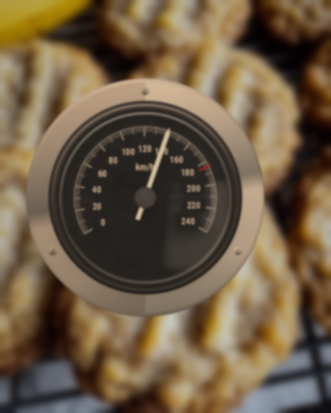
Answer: km/h 140
